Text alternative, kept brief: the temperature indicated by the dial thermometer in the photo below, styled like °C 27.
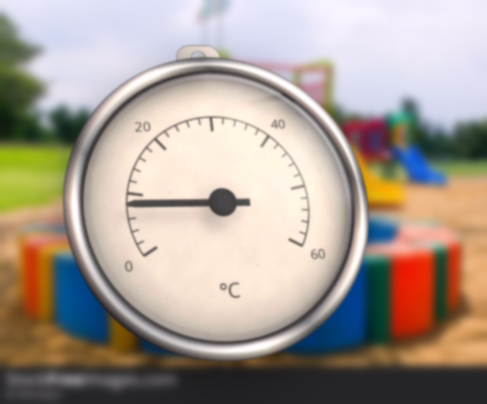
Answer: °C 8
